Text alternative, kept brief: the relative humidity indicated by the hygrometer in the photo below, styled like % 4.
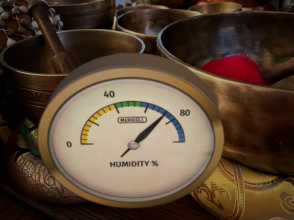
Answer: % 72
